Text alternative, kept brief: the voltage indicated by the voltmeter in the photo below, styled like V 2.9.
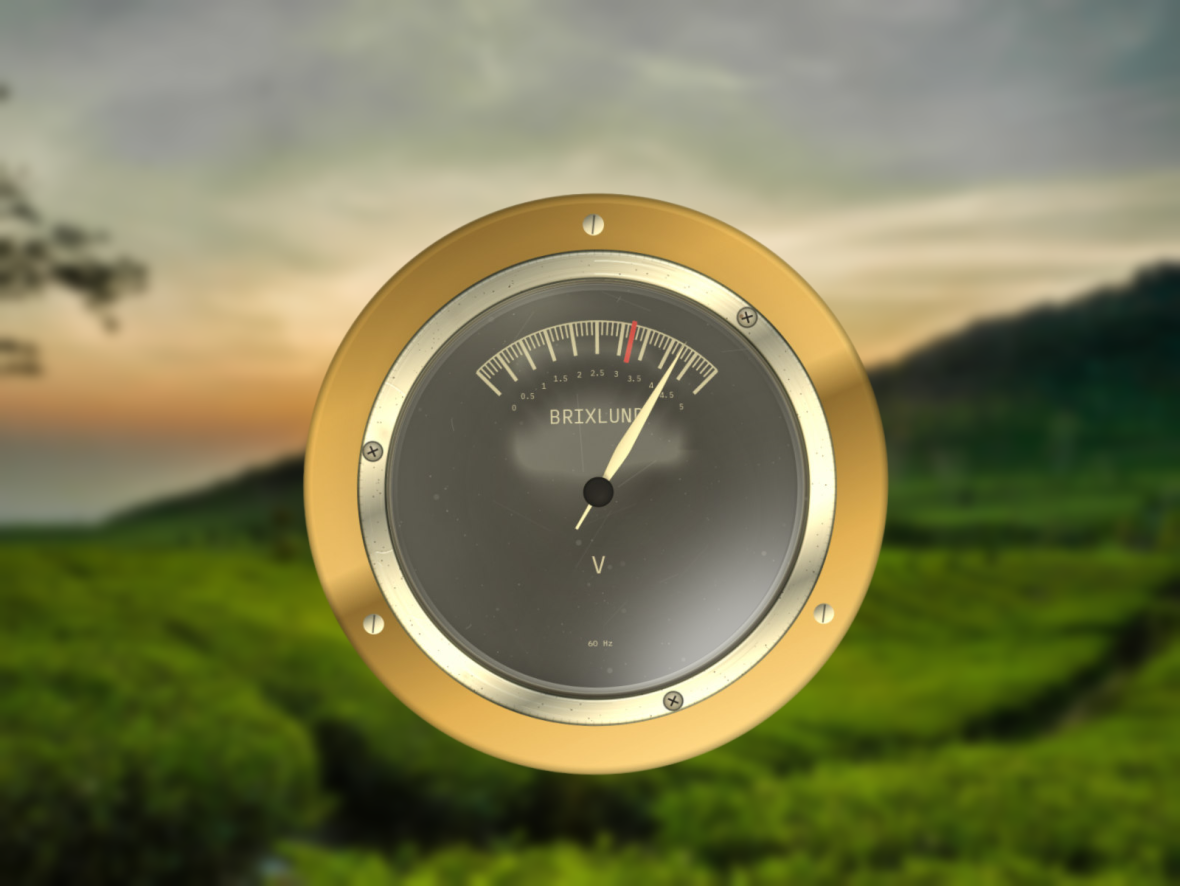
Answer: V 4.2
